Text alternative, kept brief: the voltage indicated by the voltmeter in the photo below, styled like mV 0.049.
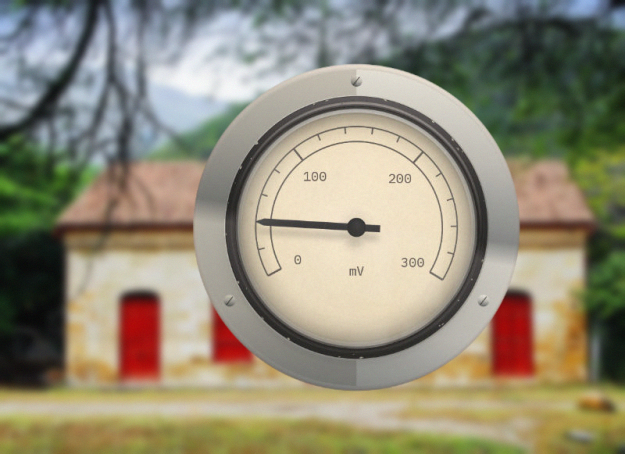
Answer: mV 40
